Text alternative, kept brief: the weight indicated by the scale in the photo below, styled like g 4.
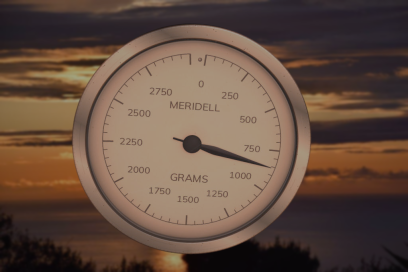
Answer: g 850
